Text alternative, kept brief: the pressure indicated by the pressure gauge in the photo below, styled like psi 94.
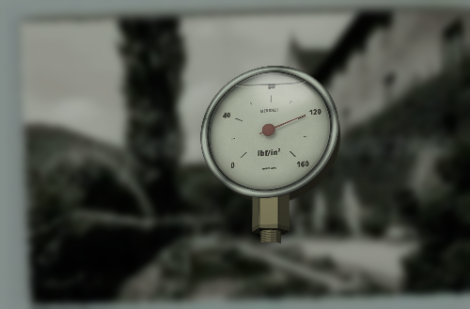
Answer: psi 120
